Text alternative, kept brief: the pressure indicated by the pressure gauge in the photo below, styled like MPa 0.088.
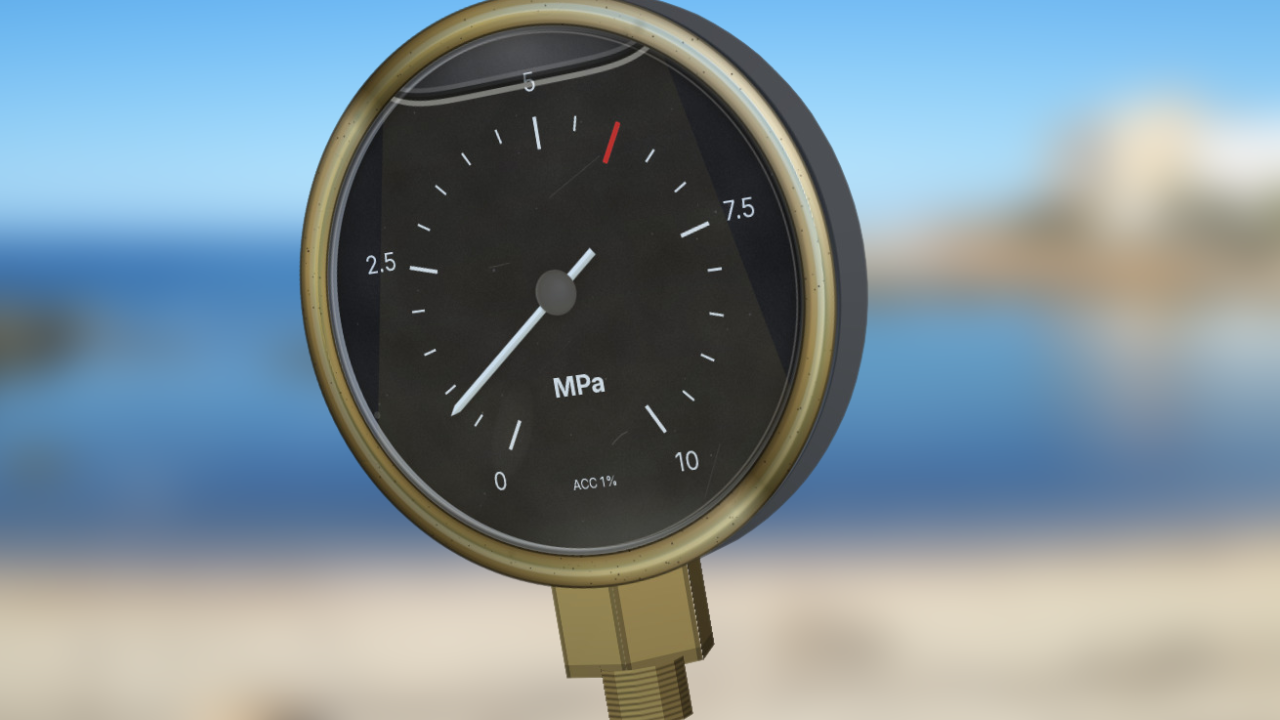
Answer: MPa 0.75
